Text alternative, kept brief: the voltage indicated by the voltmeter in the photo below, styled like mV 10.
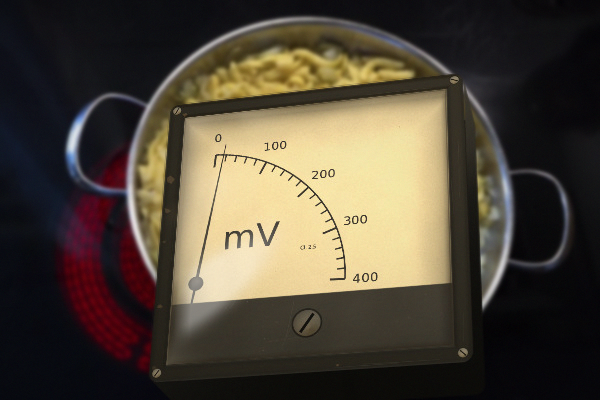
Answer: mV 20
